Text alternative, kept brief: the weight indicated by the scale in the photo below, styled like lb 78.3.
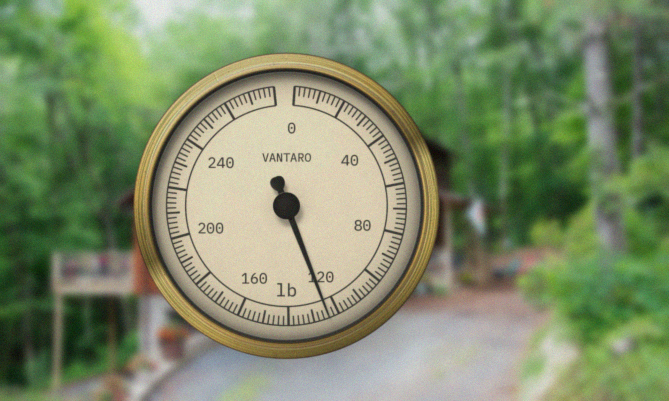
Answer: lb 124
